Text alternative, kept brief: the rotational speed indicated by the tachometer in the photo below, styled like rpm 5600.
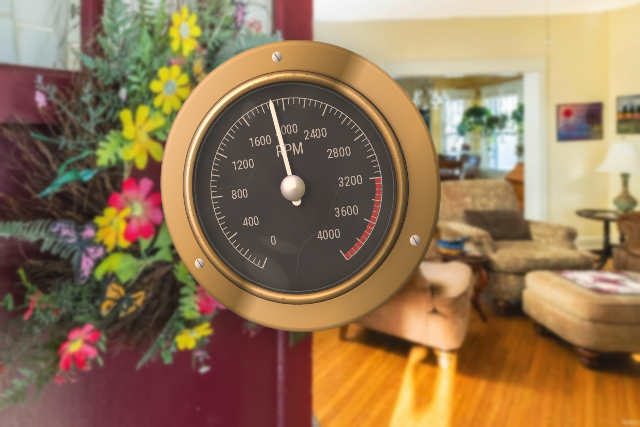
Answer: rpm 1900
